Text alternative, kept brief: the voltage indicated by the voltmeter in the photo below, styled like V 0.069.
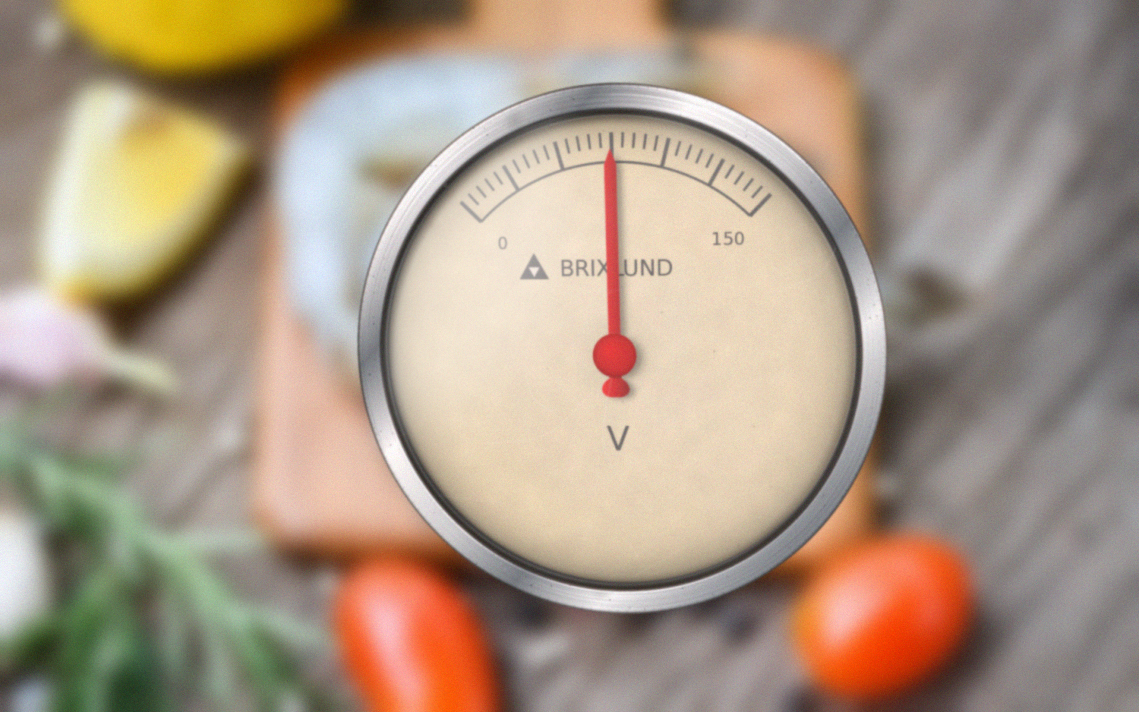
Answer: V 75
